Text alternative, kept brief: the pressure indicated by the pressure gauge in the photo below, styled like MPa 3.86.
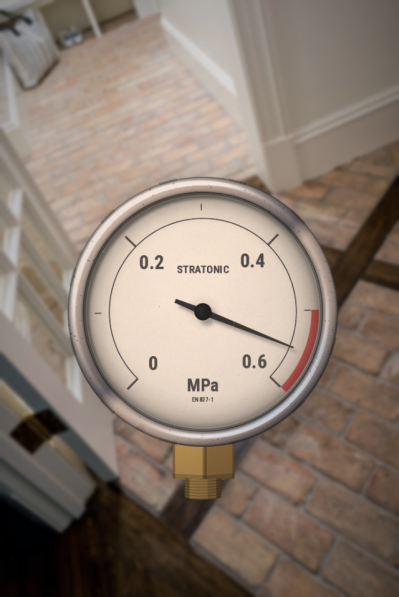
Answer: MPa 0.55
